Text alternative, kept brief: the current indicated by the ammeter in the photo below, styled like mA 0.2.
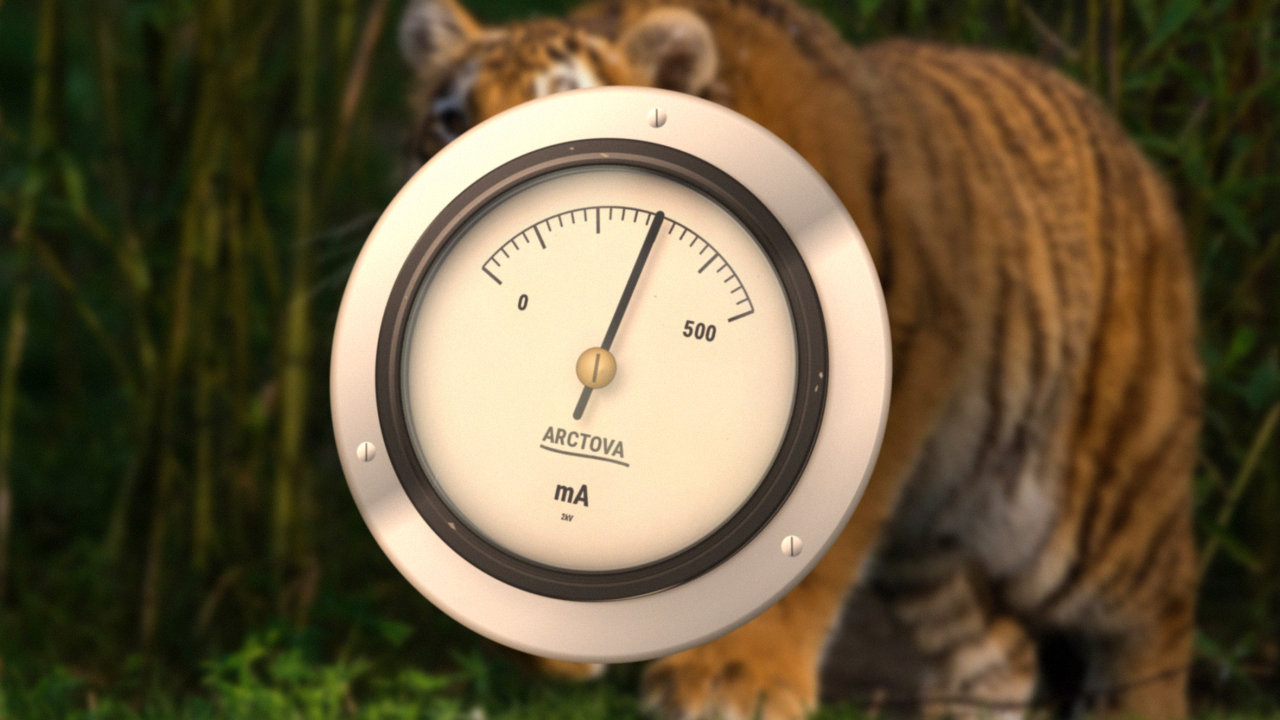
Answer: mA 300
